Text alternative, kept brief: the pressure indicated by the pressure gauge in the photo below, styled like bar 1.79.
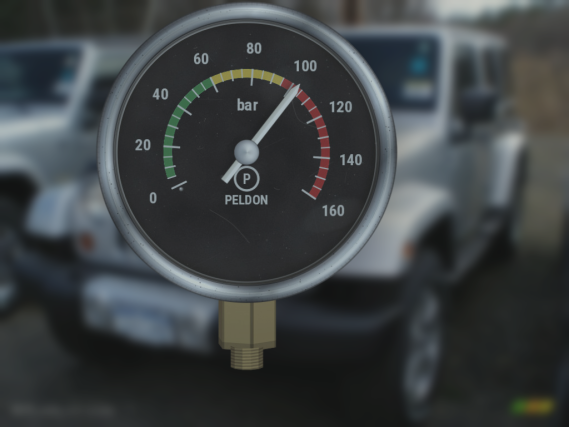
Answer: bar 102.5
